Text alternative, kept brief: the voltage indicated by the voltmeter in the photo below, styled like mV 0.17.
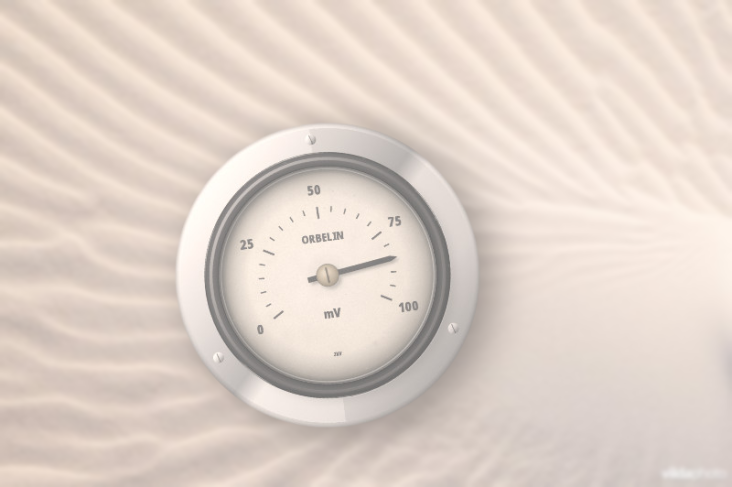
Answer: mV 85
